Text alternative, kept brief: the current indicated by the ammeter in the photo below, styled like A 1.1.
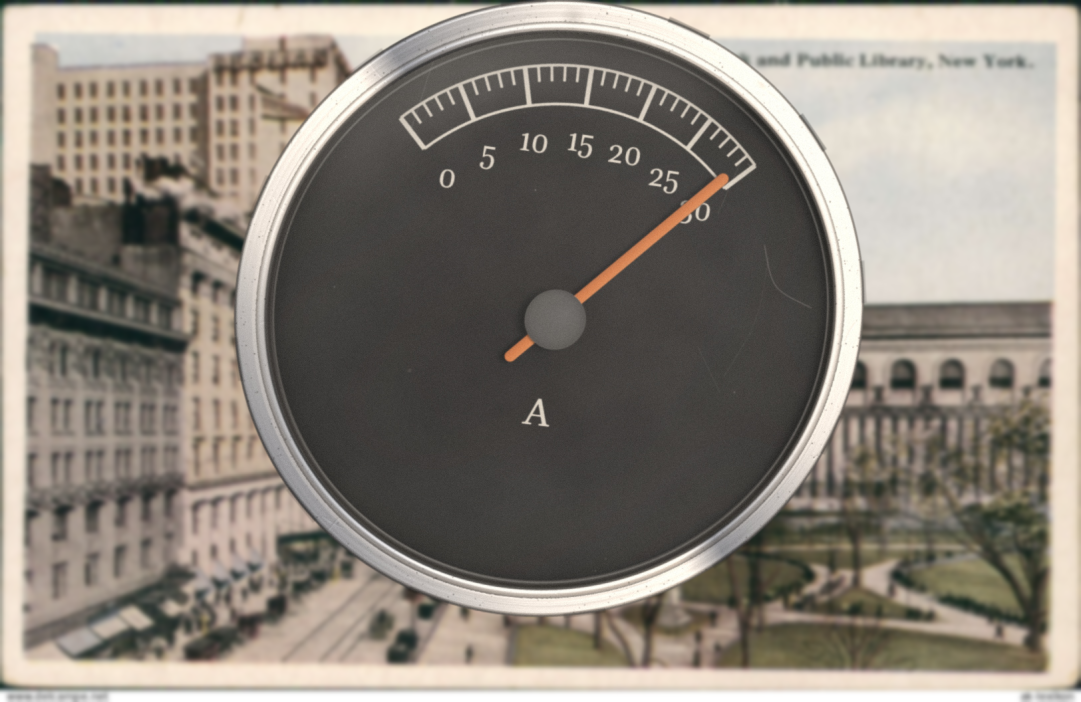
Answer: A 29
